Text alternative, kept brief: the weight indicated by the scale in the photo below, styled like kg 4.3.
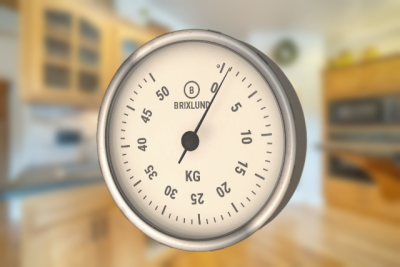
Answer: kg 1
